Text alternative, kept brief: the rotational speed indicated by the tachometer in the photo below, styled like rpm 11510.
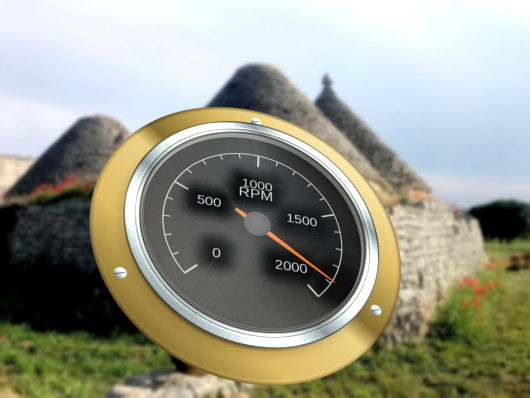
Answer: rpm 1900
